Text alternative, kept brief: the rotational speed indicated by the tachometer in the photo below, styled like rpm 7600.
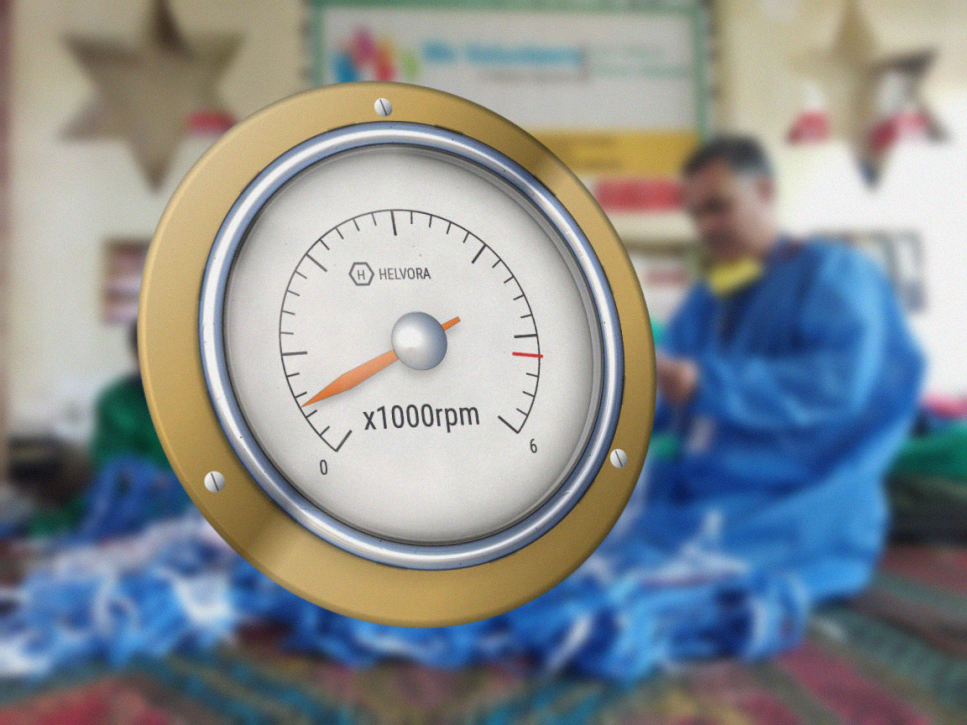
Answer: rpm 500
